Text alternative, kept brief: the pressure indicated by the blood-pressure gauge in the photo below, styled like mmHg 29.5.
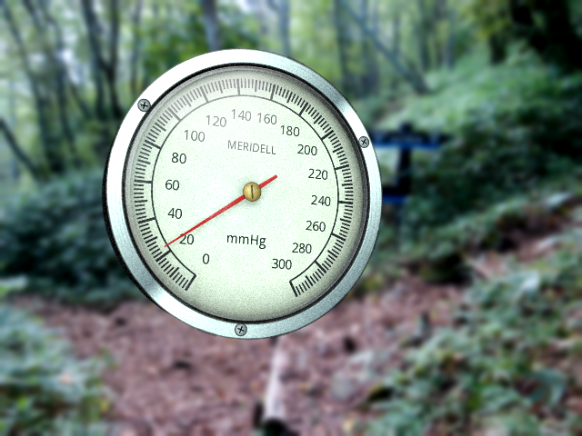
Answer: mmHg 24
